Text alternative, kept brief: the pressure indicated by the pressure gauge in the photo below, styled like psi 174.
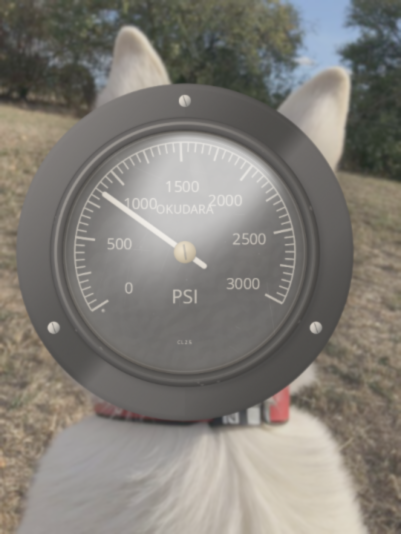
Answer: psi 850
